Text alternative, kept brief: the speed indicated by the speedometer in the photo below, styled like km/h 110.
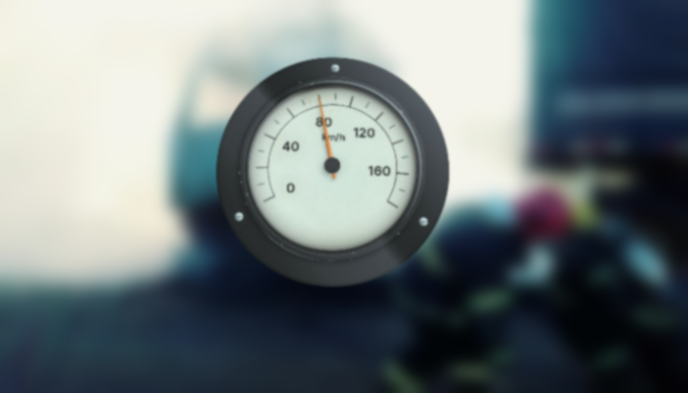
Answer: km/h 80
